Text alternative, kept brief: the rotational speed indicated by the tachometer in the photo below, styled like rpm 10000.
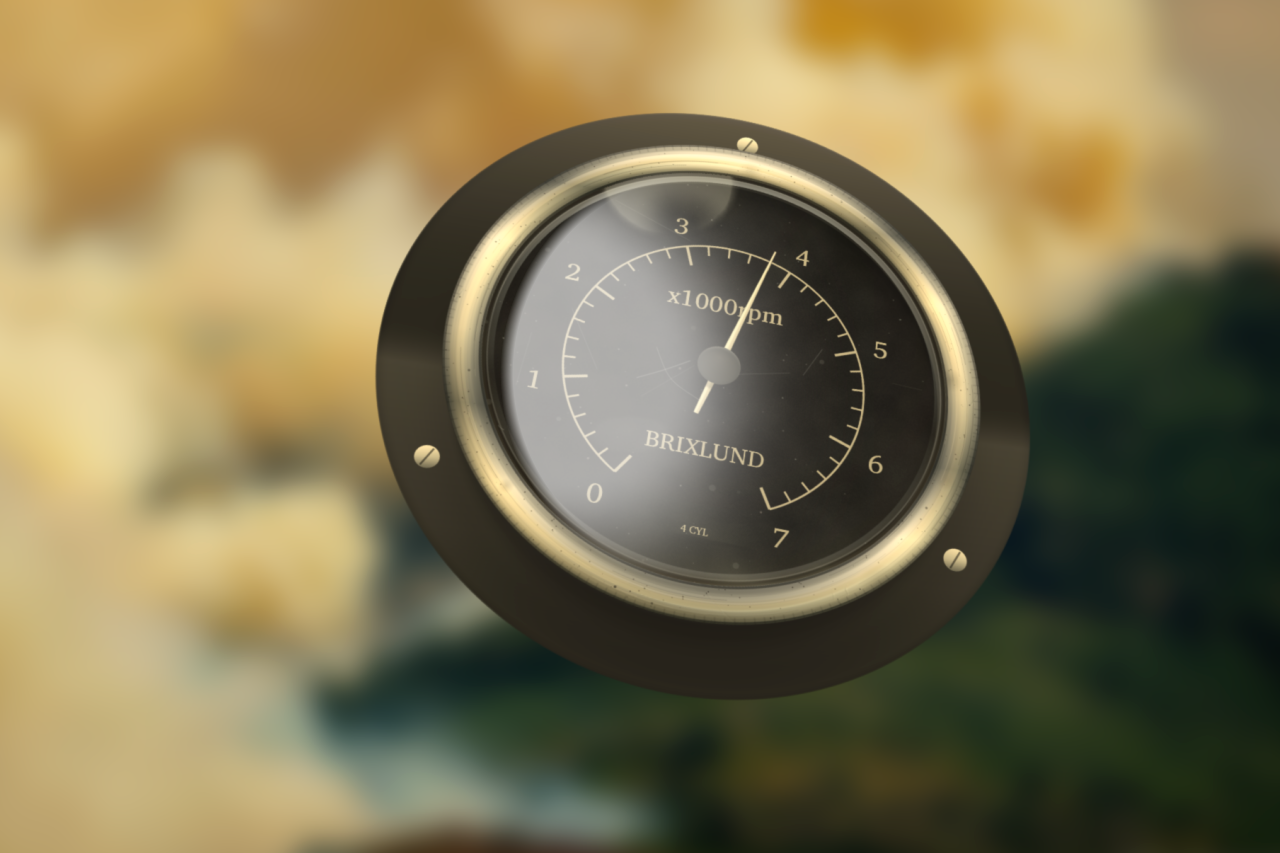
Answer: rpm 3800
